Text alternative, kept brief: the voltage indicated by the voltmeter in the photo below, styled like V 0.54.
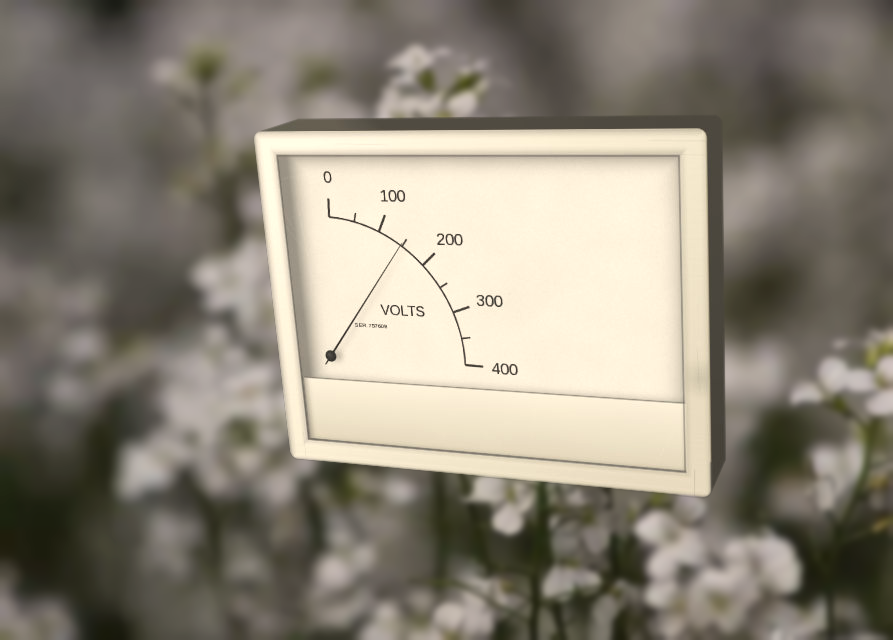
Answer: V 150
